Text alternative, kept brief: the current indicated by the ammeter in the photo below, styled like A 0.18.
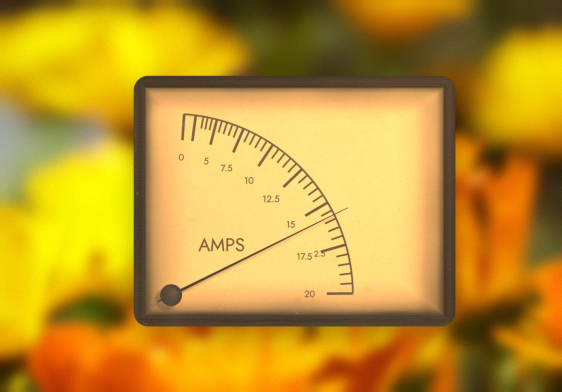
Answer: A 15.75
